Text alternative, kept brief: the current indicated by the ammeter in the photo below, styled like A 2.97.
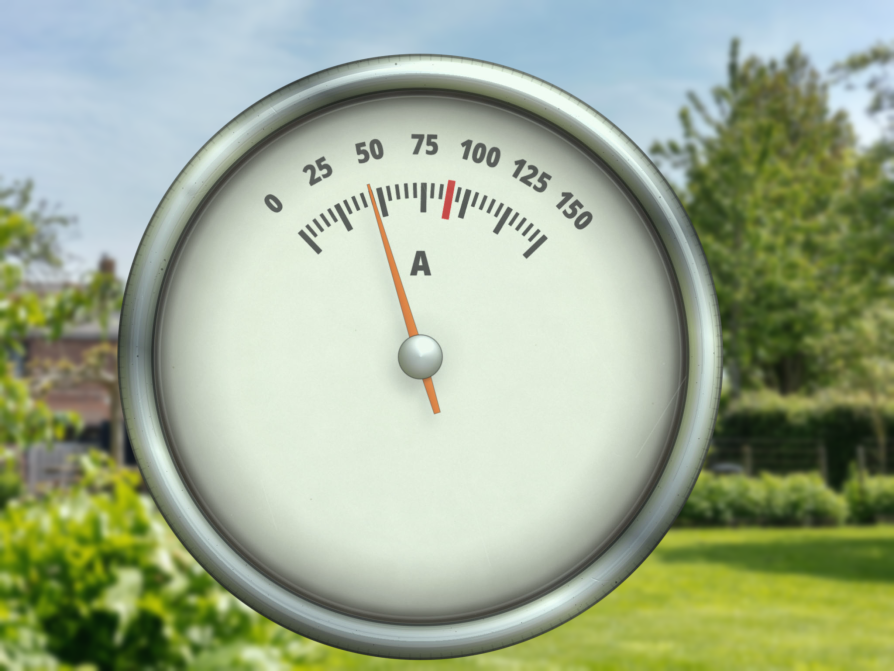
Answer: A 45
